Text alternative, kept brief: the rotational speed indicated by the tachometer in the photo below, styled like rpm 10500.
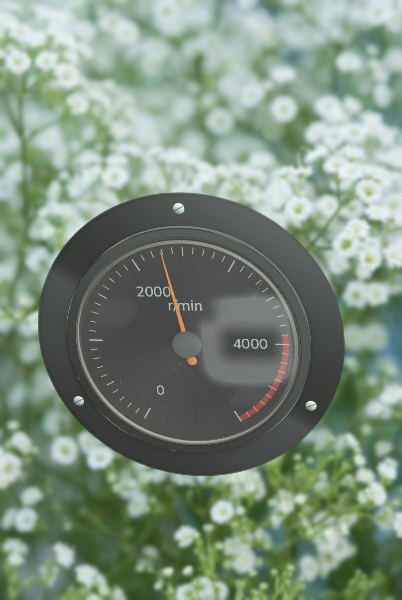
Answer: rpm 2300
